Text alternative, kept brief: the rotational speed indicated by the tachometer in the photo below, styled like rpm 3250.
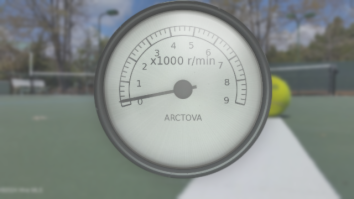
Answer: rpm 200
